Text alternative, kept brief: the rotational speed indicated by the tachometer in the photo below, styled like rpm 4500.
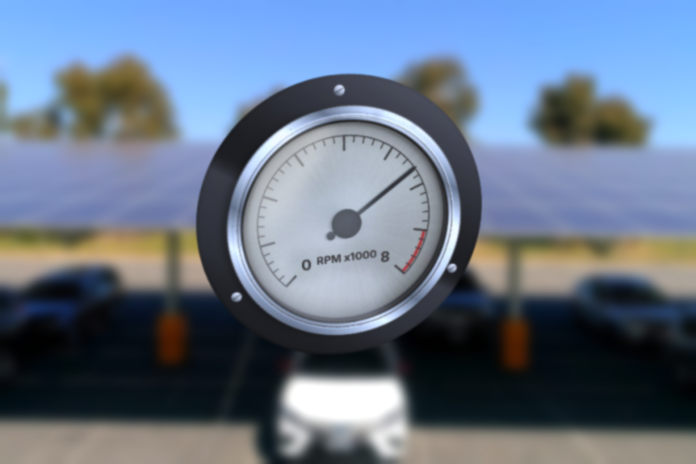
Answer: rpm 5600
